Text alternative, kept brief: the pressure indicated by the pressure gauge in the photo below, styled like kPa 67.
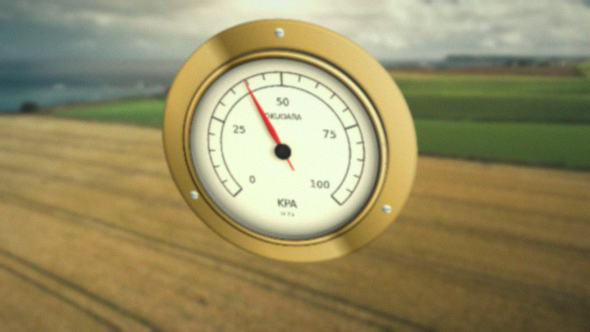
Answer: kPa 40
